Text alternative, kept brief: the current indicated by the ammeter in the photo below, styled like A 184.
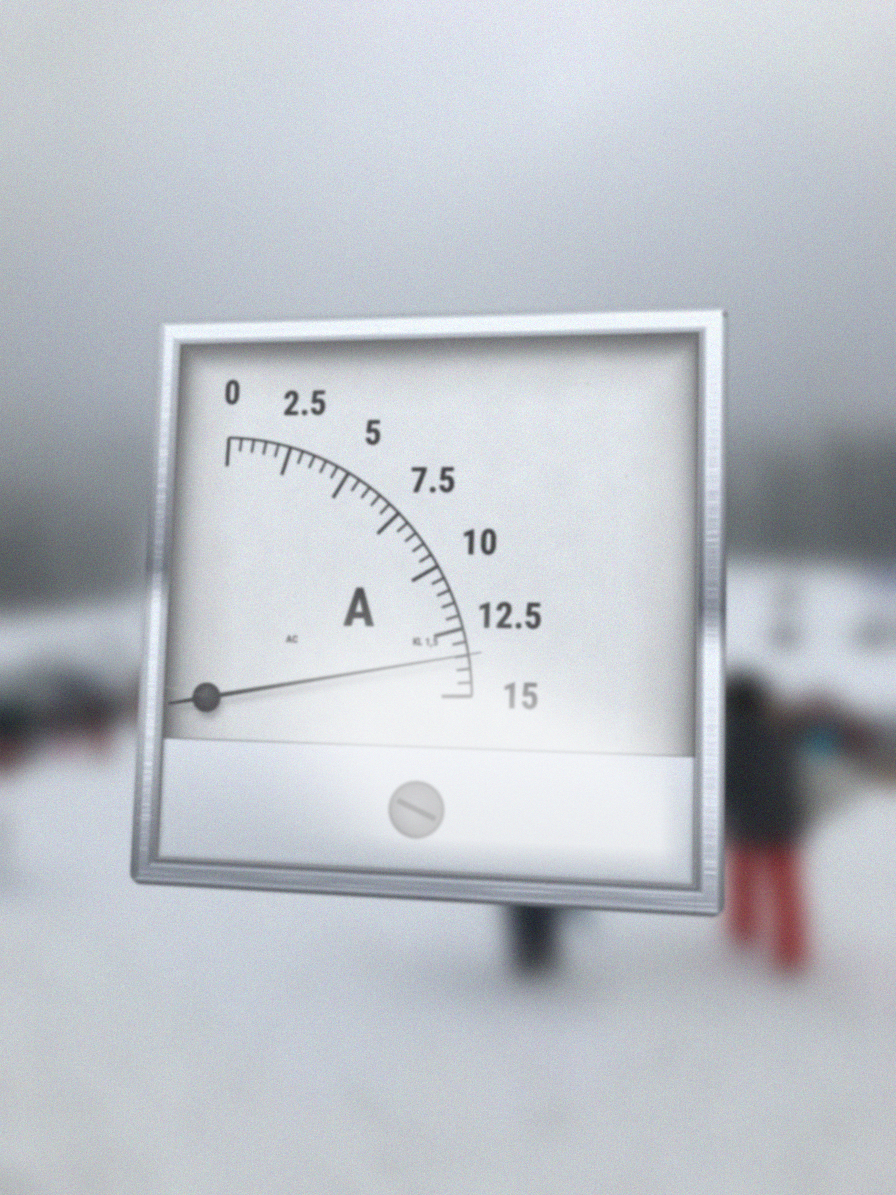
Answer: A 13.5
